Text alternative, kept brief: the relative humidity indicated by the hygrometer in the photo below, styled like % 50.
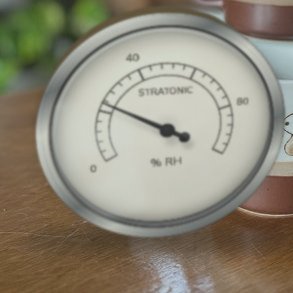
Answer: % 24
